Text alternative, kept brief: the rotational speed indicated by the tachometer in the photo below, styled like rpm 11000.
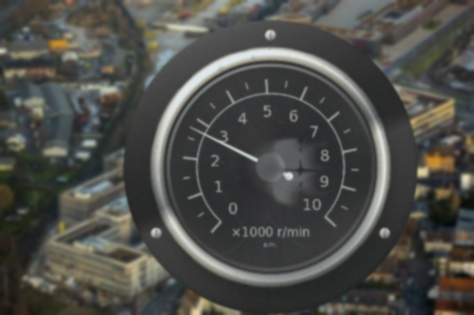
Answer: rpm 2750
